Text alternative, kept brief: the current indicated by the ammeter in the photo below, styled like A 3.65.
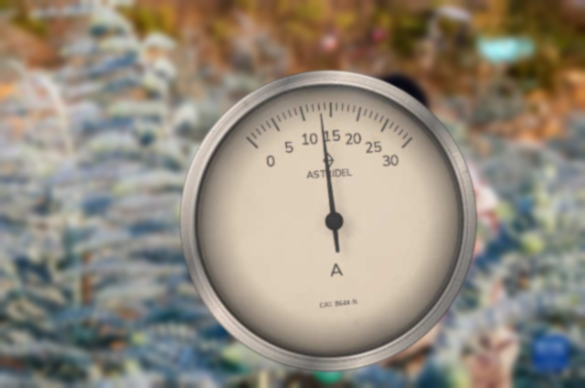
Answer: A 13
